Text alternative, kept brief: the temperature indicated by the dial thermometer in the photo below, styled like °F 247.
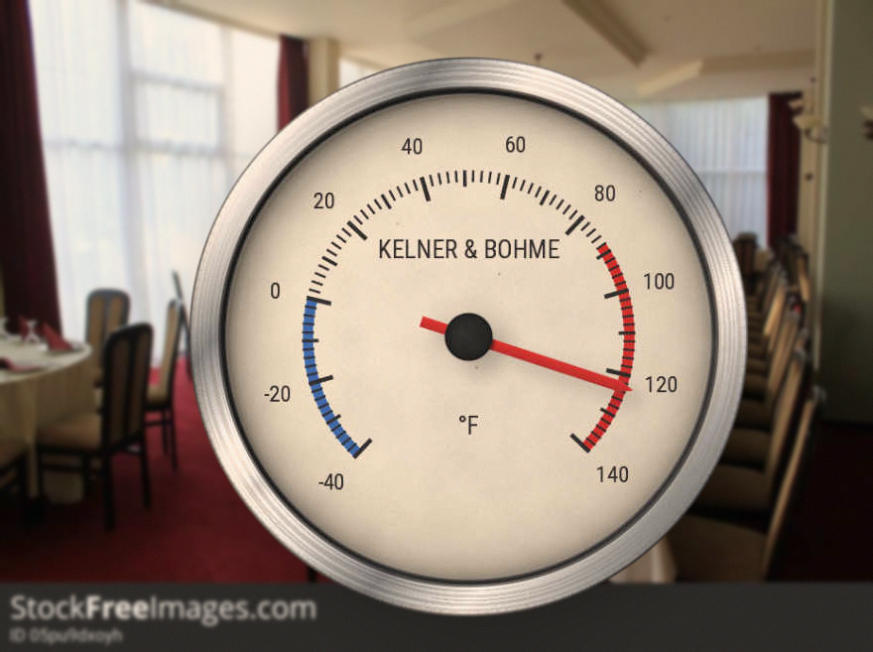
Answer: °F 123
